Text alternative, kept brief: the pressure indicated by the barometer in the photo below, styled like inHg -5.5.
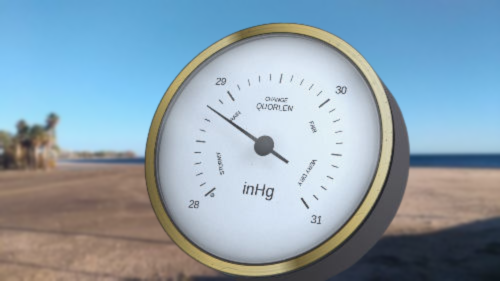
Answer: inHg 28.8
